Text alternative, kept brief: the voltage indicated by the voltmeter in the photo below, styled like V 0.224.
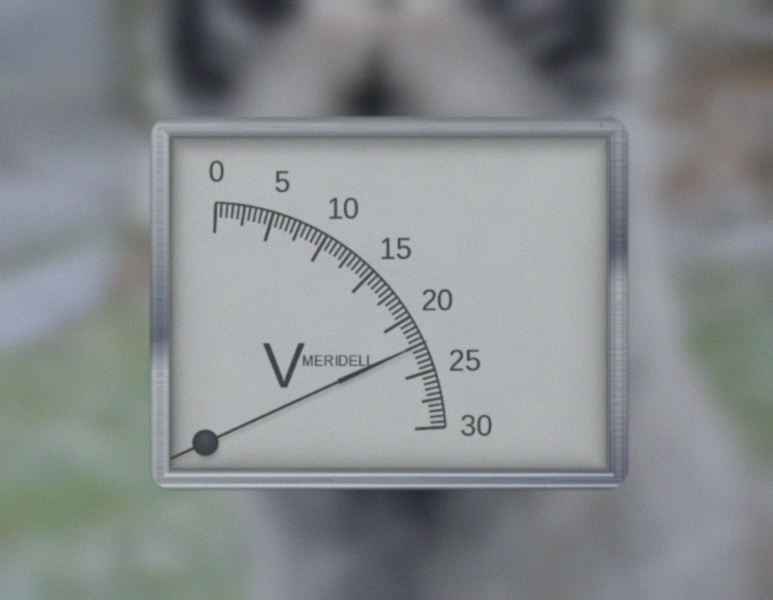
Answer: V 22.5
